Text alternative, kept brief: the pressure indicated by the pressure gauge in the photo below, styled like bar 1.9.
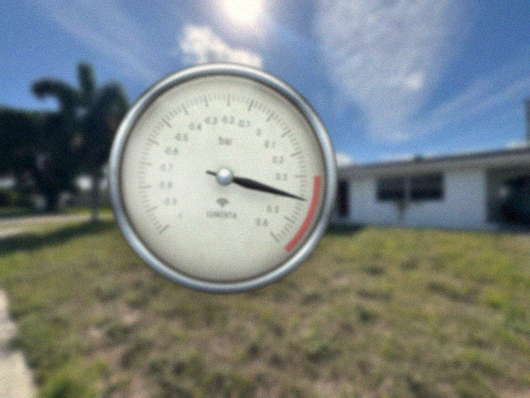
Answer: bar 0.4
